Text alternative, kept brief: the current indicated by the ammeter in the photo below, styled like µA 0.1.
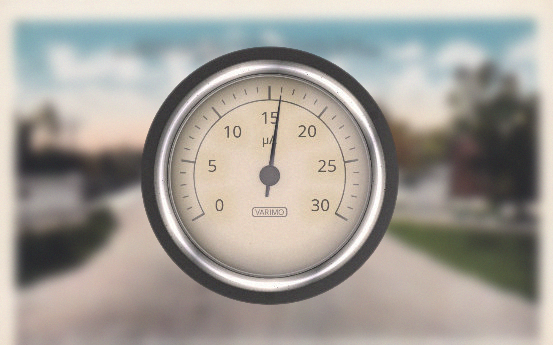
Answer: µA 16
